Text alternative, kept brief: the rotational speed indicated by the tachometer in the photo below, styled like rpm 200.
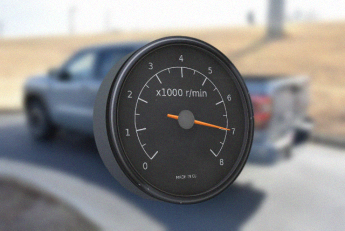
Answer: rpm 7000
